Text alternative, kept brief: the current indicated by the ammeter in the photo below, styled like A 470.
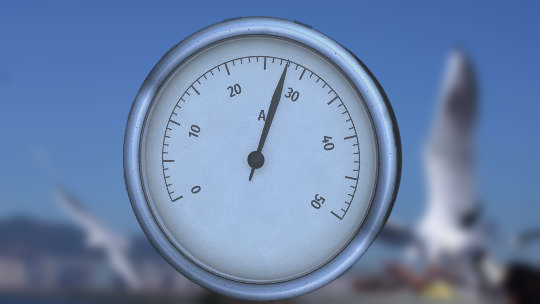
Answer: A 28
